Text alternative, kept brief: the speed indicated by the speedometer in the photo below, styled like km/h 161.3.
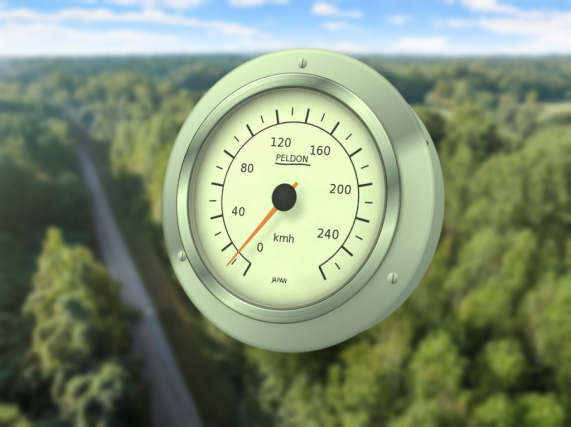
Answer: km/h 10
